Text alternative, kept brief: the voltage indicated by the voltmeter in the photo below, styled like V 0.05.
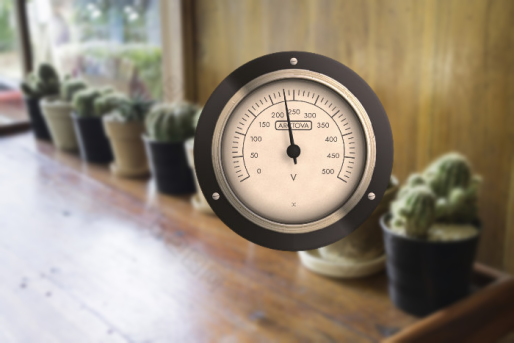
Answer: V 230
